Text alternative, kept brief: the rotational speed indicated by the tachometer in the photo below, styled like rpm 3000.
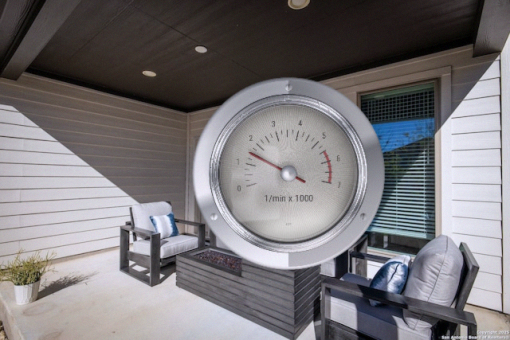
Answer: rpm 1500
